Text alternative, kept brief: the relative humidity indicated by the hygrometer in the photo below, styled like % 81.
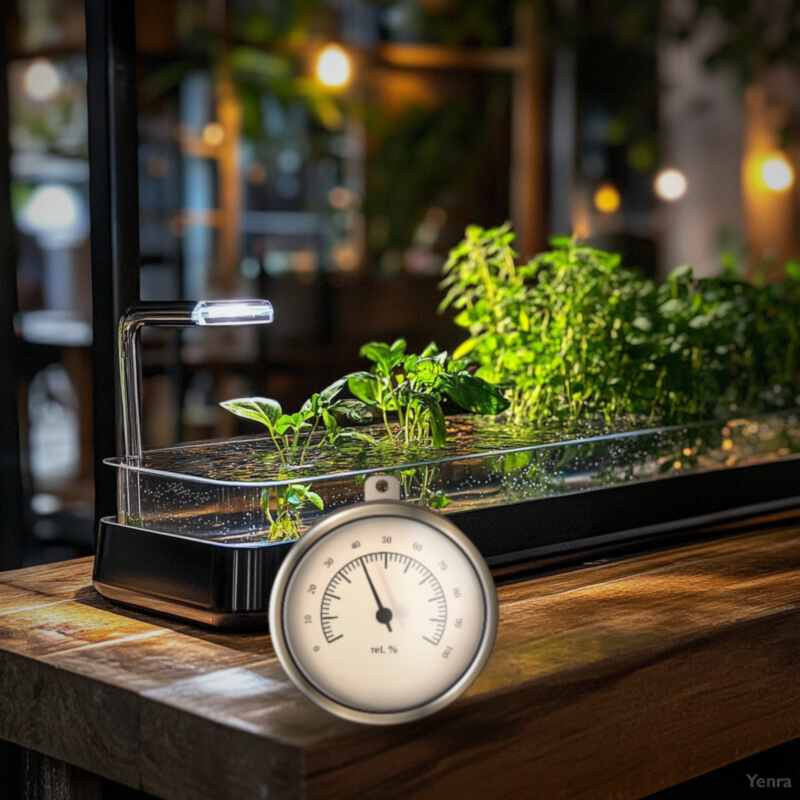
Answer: % 40
